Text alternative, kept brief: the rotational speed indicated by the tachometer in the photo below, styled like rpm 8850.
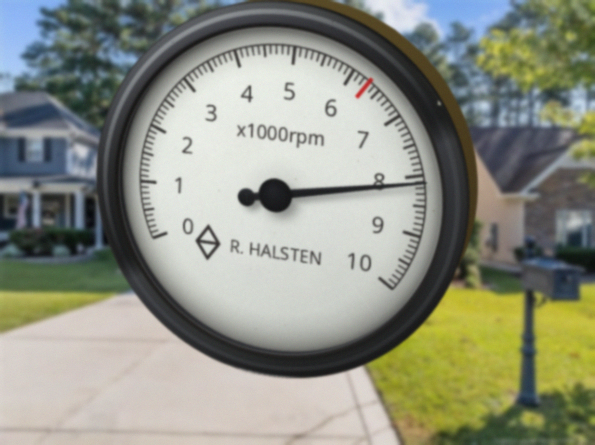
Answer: rpm 8100
